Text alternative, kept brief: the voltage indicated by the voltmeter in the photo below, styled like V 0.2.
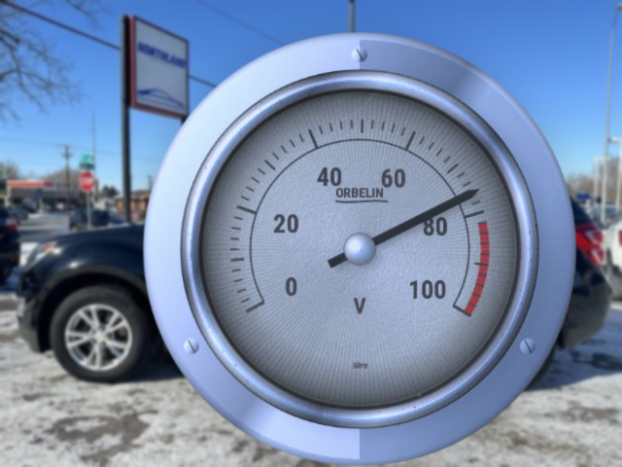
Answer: V 76
